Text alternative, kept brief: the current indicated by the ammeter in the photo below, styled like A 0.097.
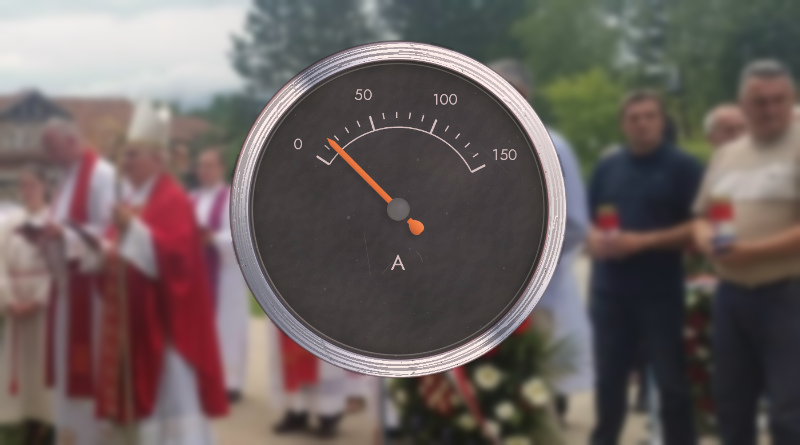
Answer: A 15
